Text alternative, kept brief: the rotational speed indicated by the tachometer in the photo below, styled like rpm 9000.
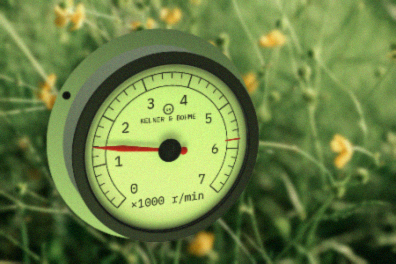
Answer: rpm 1400
